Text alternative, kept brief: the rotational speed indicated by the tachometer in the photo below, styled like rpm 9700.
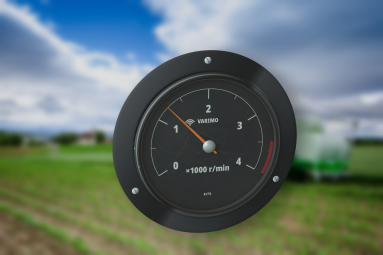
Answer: rpm 1250
